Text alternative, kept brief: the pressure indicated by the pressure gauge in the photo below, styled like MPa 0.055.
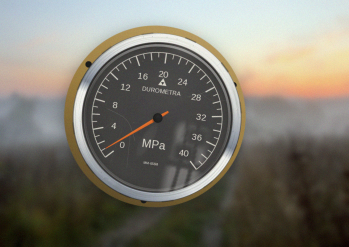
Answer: MPa 1
